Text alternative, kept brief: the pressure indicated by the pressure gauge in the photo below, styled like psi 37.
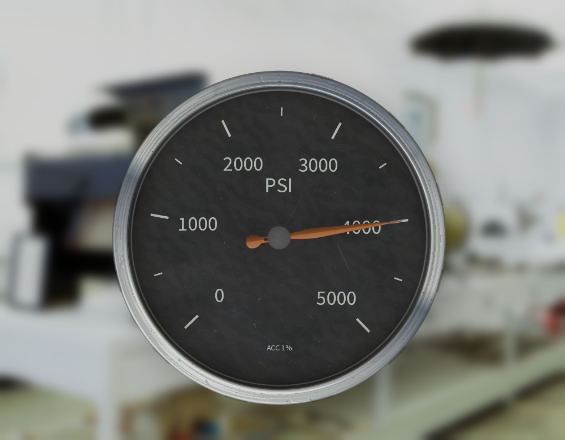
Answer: psi 4000
